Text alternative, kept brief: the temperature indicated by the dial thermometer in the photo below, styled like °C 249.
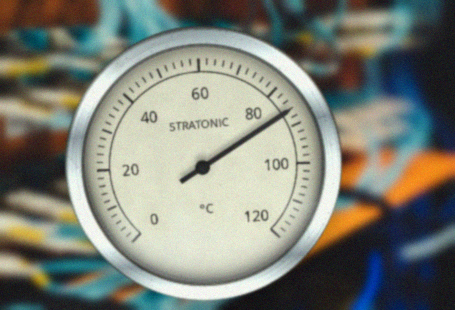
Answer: °C 86
